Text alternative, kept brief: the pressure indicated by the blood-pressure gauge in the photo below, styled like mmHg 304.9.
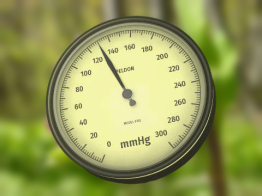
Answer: mmHg 130
